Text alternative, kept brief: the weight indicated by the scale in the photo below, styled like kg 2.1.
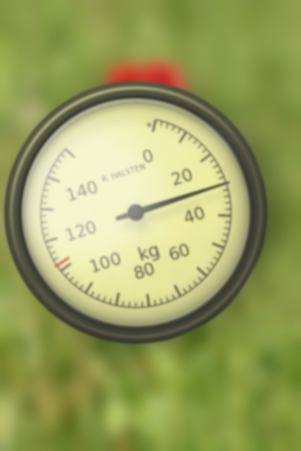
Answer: kg 30
